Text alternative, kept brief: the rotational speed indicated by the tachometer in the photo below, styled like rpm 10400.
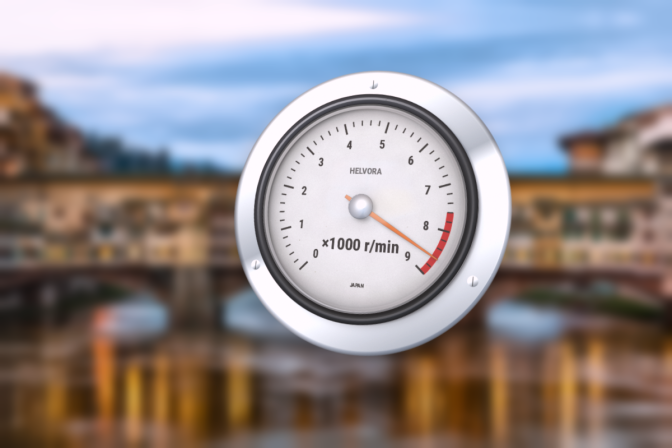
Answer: rpm 8600
